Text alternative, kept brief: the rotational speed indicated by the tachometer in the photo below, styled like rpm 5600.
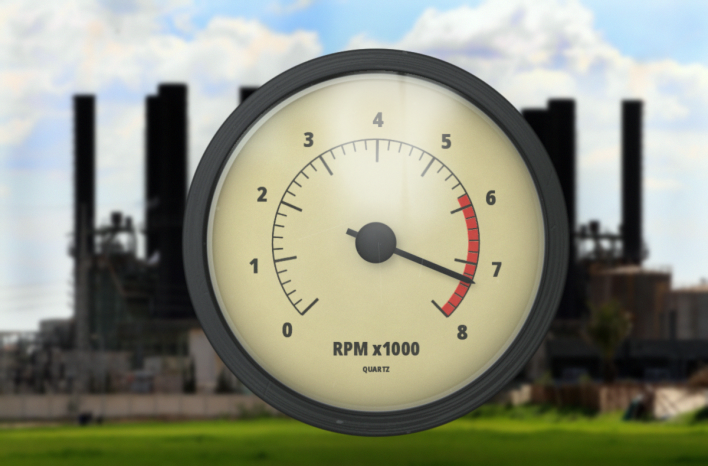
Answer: rpm 7300
